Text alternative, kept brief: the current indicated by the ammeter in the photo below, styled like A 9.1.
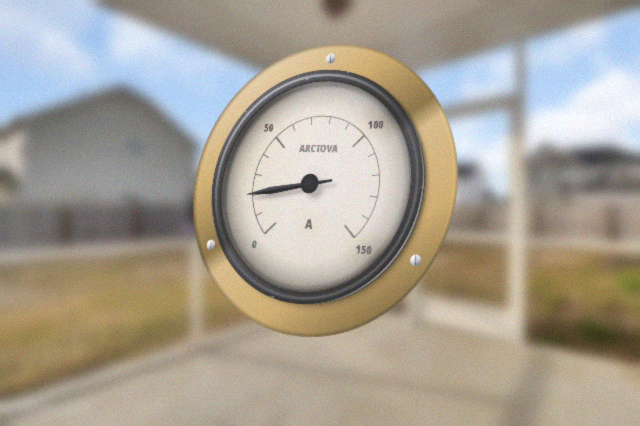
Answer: A 20
